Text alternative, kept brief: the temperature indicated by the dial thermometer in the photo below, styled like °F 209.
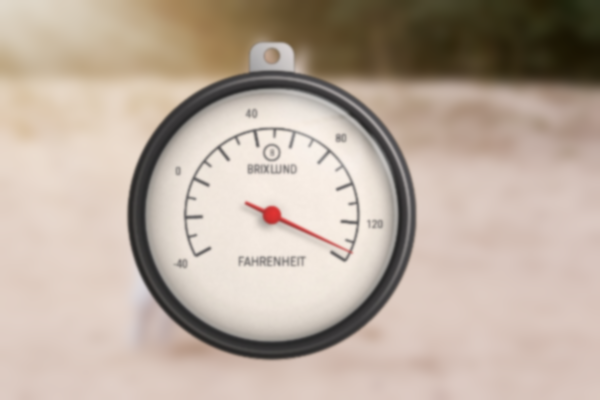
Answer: °F 135
